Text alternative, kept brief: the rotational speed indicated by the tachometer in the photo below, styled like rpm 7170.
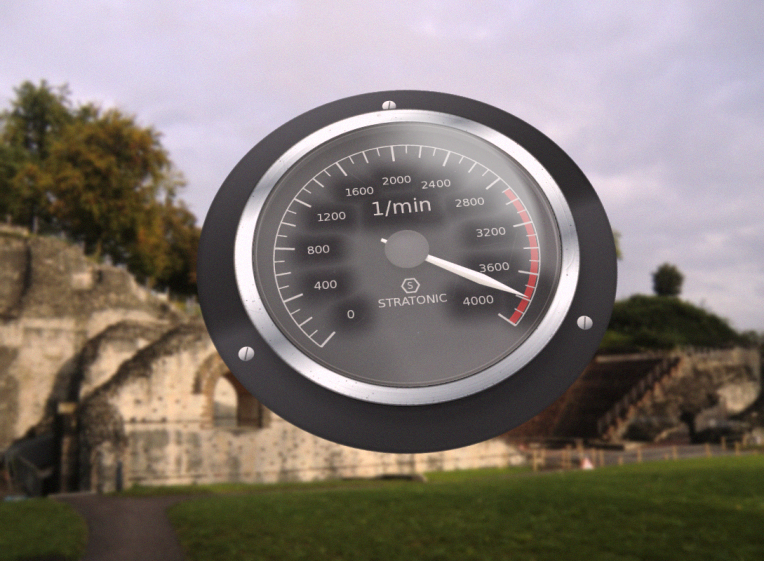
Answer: rpm 3800
